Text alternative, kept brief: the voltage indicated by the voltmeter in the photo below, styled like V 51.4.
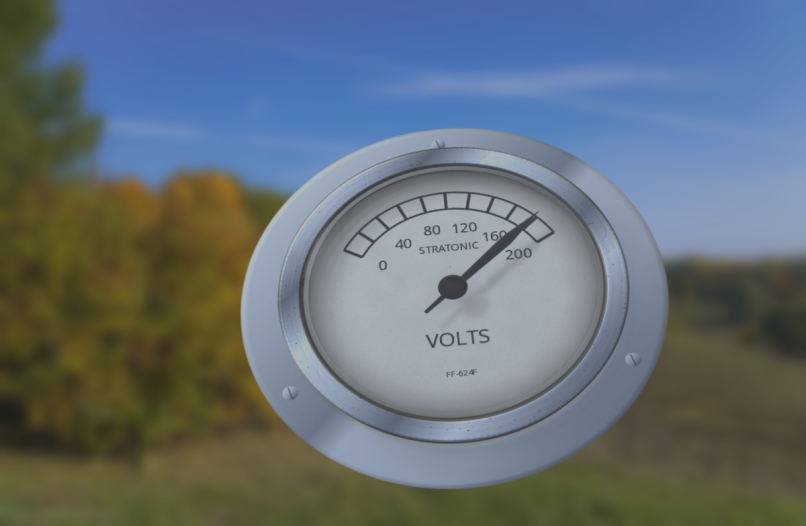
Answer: V 180
